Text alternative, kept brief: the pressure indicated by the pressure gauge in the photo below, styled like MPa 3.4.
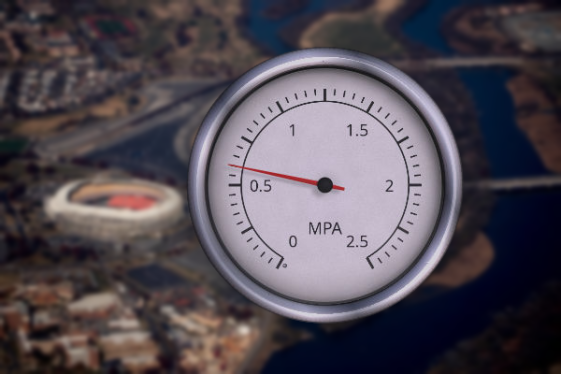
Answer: MPa 0.6
